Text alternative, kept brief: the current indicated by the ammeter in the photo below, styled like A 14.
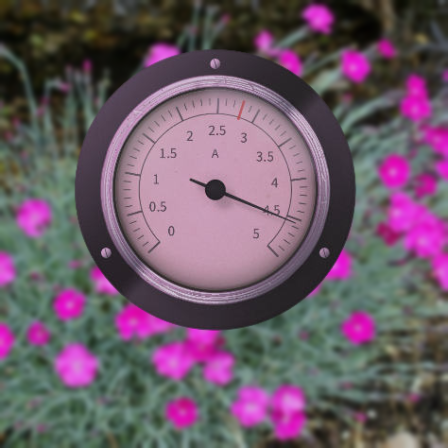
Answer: A 4.55
